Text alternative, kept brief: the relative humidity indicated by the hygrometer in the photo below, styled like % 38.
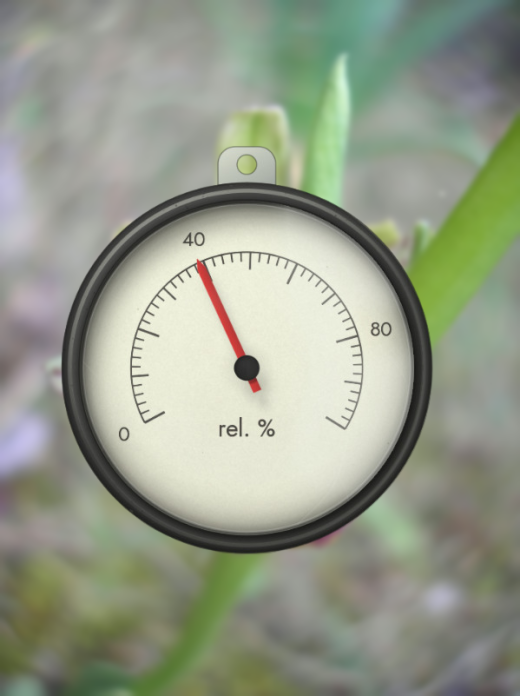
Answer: % 39
